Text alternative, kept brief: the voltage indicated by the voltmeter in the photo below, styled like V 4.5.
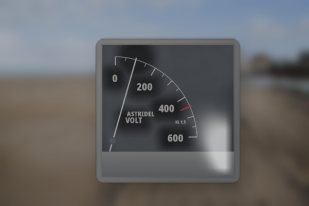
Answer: V 100
